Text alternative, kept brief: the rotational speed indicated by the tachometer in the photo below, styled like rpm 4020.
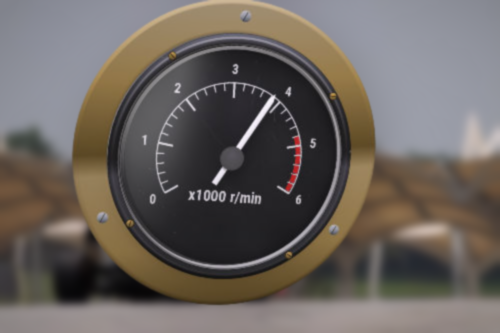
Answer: rpm 3800
